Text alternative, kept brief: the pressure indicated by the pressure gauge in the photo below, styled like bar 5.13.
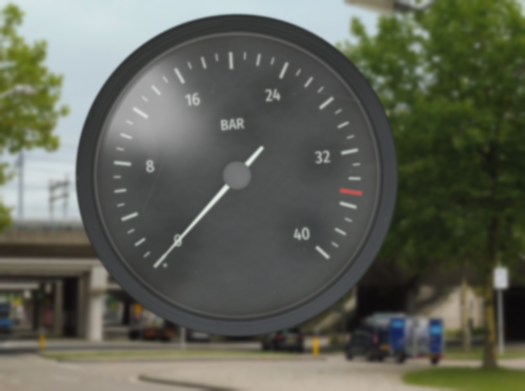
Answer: bar 0
